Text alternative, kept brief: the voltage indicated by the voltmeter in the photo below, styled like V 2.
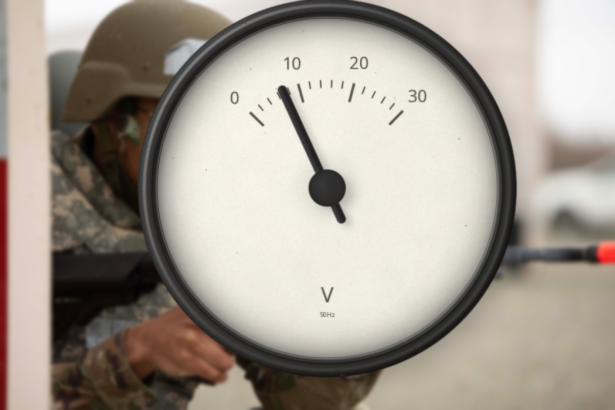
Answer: V 7
